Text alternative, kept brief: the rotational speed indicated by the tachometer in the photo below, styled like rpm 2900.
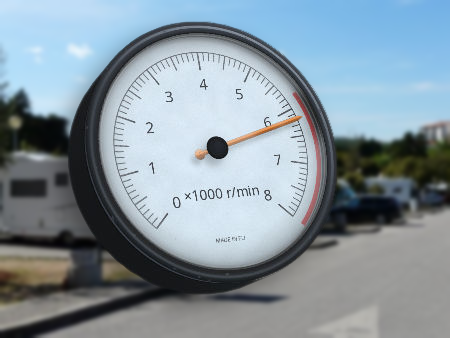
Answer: rpm 6200
